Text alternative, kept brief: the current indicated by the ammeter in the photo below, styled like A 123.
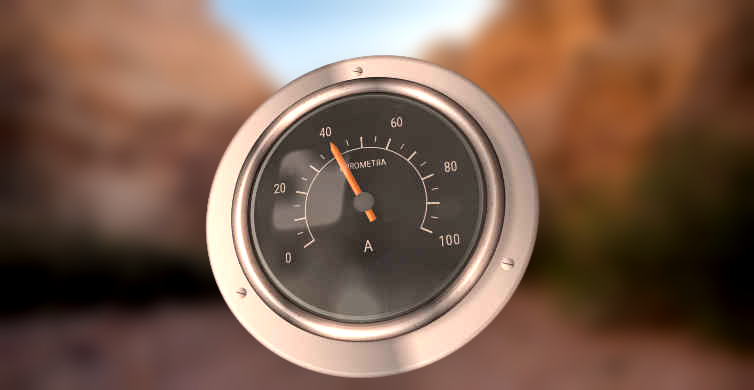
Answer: A 40
